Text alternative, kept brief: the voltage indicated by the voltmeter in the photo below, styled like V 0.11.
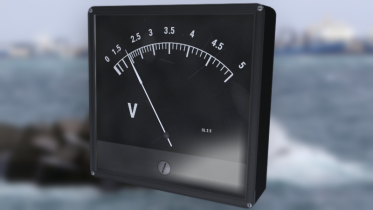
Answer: V 2
